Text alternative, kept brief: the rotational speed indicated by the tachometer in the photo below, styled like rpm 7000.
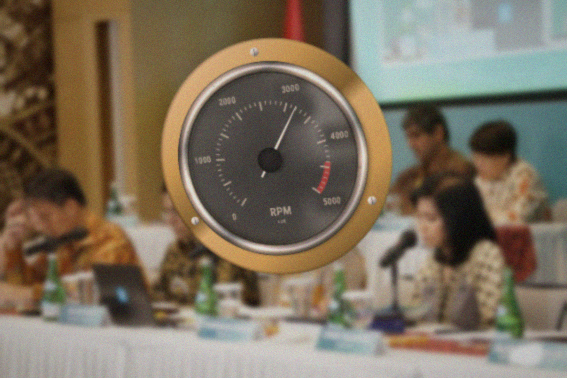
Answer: rpm 3200
